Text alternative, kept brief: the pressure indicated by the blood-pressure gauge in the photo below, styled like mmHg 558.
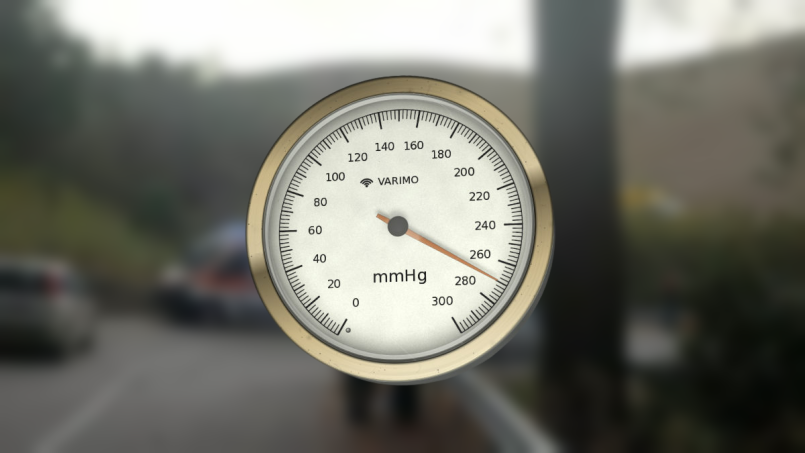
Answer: mmHg 270
